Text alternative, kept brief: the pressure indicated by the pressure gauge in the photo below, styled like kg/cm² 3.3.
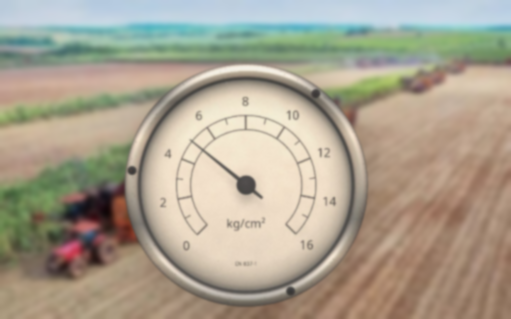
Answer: kg/cm² 5
